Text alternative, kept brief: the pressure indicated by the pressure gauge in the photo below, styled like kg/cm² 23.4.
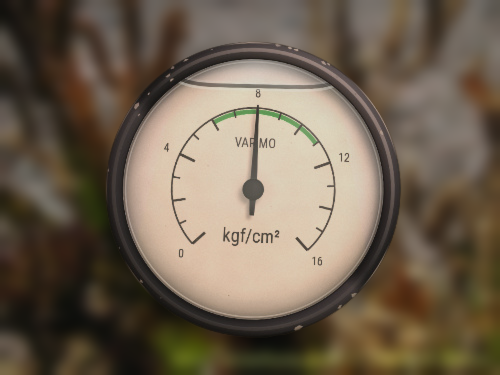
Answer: kg/cm² 8
